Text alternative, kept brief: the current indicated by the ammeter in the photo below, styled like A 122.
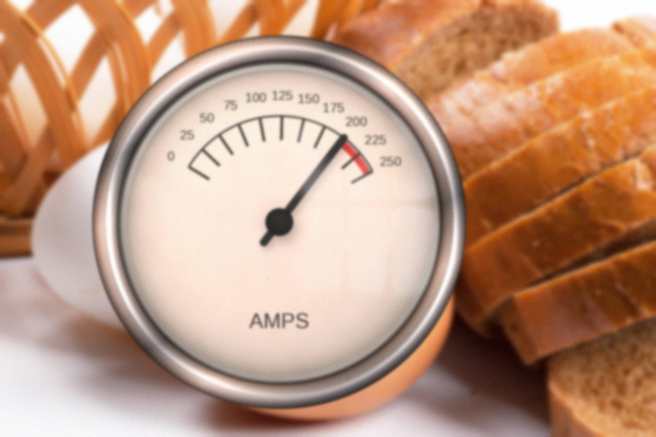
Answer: A 200
